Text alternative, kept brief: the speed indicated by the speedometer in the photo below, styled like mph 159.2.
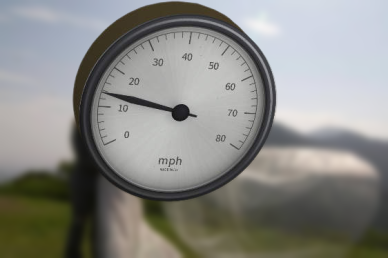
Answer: mph 14
